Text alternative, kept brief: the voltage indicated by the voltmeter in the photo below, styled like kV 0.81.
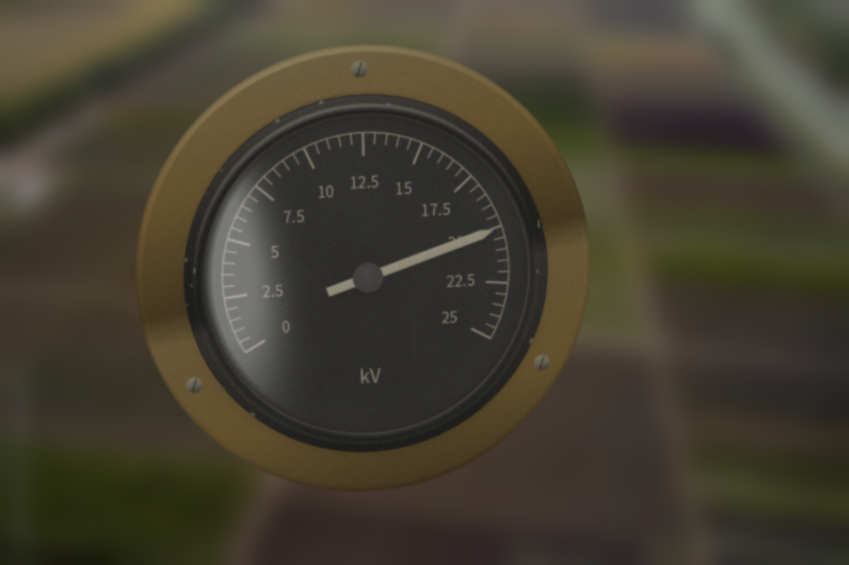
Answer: kV 20
